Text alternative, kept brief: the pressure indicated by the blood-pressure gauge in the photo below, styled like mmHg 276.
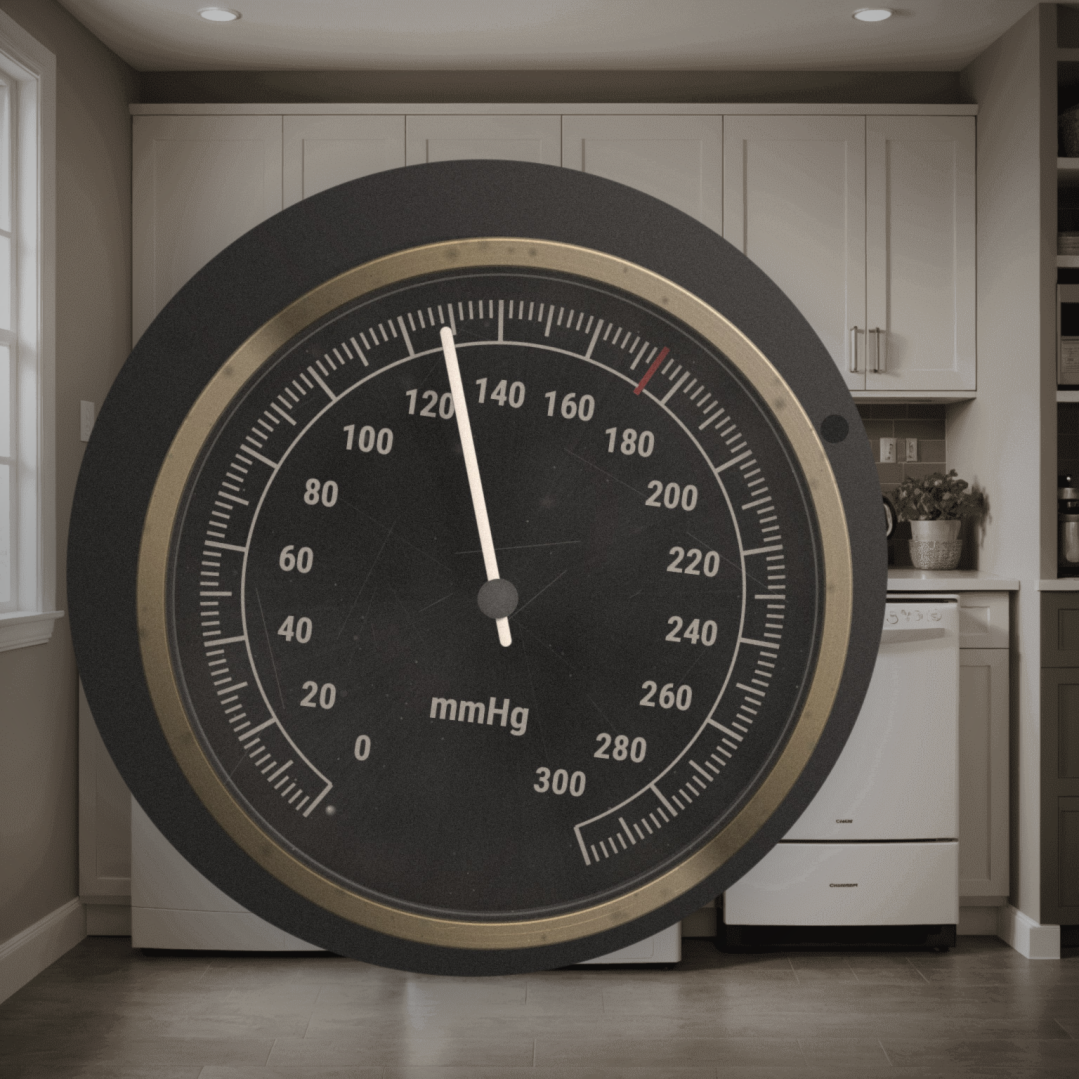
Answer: mmHg 128
